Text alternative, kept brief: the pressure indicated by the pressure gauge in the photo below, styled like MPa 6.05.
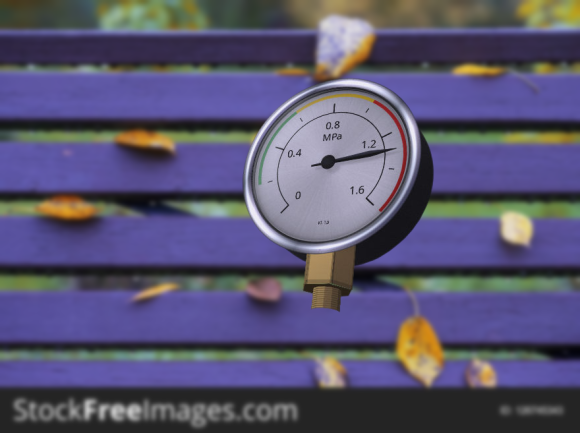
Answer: MPa 1.3
